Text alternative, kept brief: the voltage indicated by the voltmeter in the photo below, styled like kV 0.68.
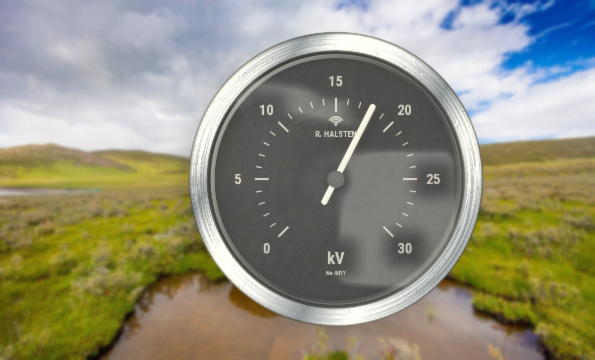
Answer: kV 18
